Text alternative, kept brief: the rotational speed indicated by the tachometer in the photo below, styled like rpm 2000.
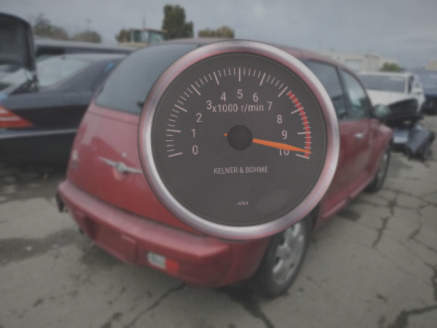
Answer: rpm 9800
